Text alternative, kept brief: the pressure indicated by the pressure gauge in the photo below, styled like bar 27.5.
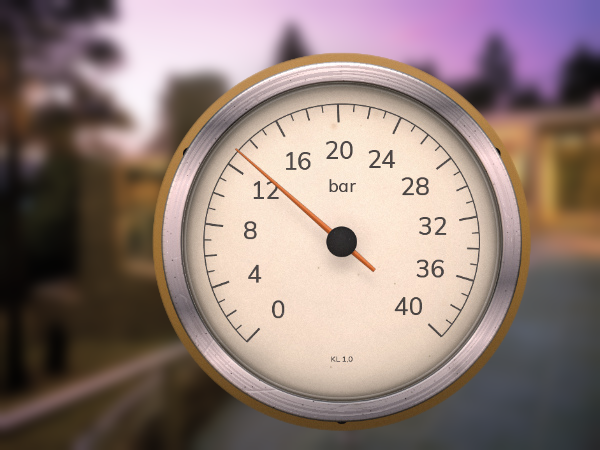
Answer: bar 13
